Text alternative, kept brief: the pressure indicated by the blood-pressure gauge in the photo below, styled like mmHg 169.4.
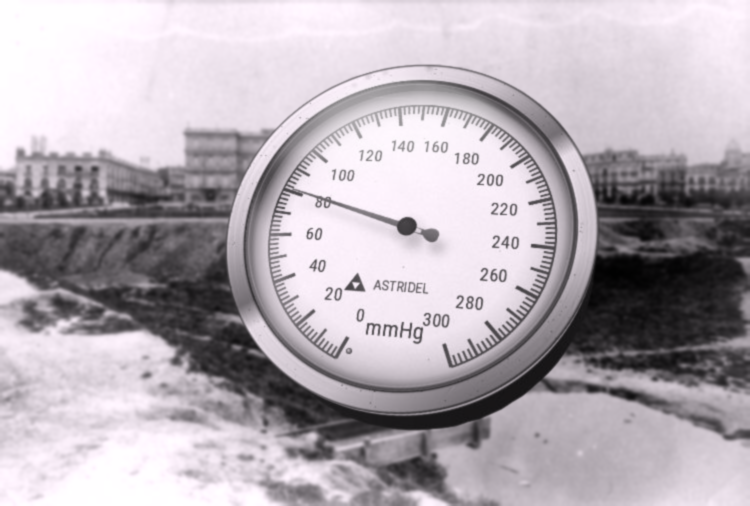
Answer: mmHg 80
